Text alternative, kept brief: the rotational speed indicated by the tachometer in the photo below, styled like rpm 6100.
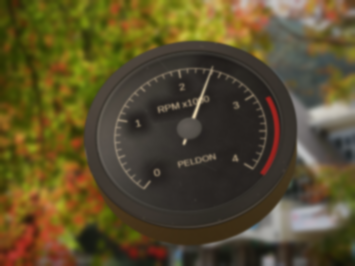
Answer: rpm 2400
